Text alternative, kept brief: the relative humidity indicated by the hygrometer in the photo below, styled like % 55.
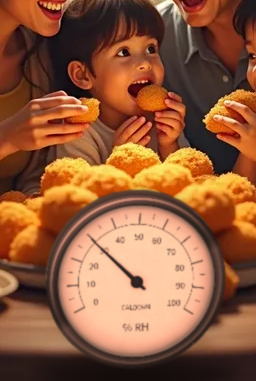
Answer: % 30
